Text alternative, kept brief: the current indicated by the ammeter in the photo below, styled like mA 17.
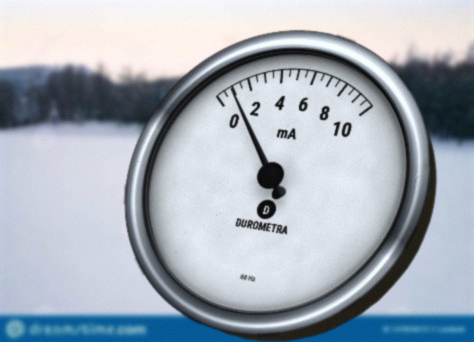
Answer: mA 1
